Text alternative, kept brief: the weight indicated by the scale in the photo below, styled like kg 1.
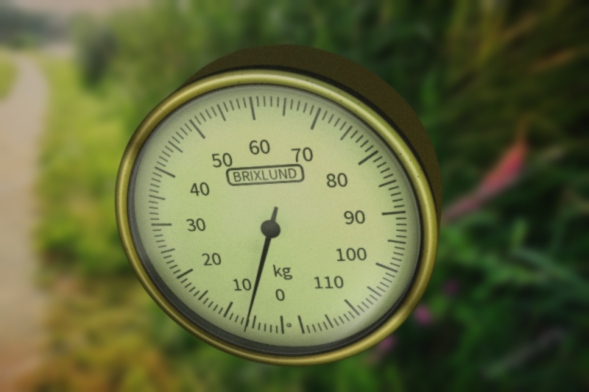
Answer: kg 6
